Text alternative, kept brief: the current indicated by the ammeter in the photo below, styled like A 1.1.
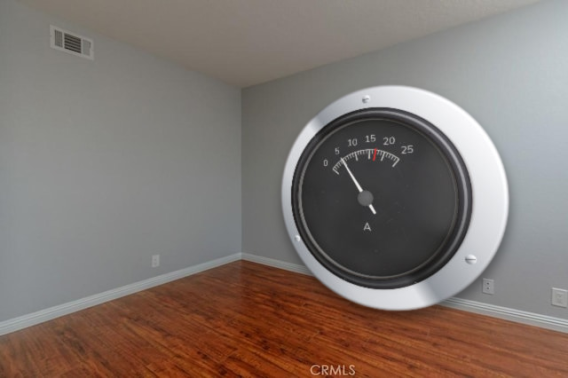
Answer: A 5
